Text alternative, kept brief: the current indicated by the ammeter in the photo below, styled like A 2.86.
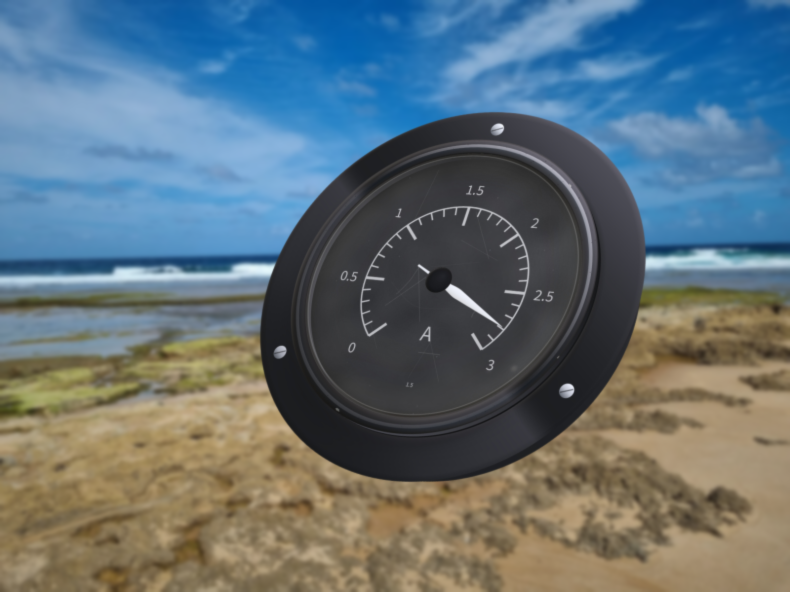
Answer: A 2.8
